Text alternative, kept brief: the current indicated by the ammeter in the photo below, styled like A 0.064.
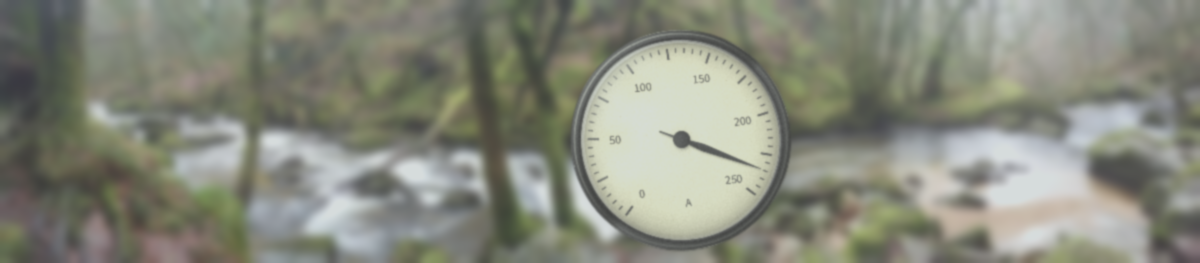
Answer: A 235
